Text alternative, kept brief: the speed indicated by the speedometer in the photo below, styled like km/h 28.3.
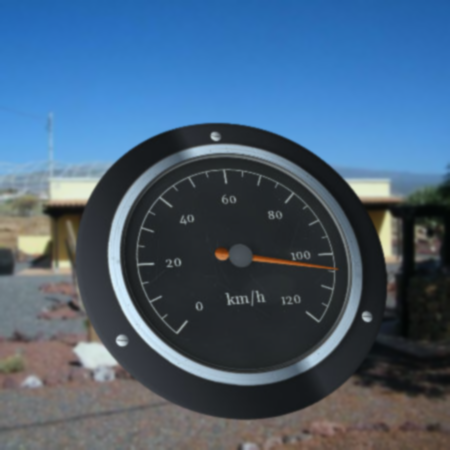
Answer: km/h 105
